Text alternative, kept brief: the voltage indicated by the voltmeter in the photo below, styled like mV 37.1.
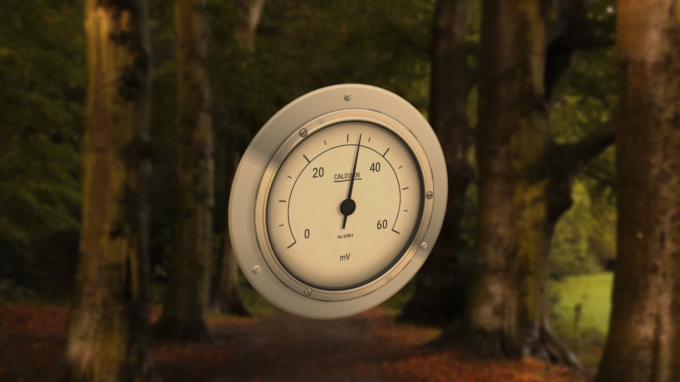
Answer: mV 32.5
